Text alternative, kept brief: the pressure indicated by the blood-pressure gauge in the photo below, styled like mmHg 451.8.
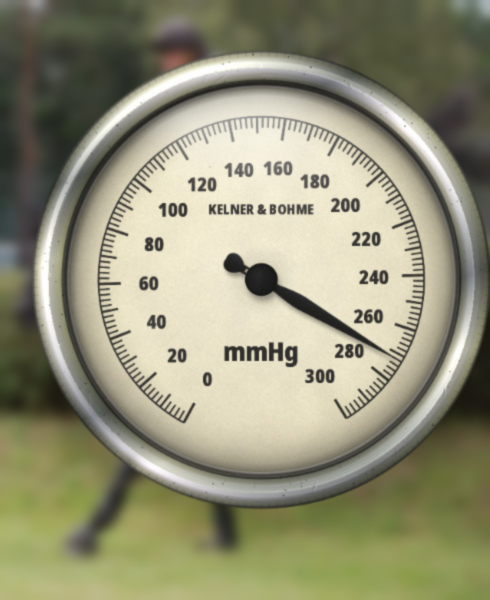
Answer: mmHg 272
